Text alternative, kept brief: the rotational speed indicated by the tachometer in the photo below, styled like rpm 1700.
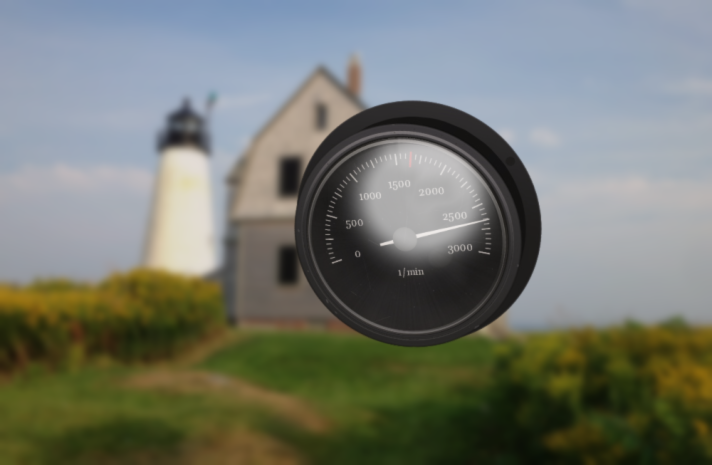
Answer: rpm 2650
